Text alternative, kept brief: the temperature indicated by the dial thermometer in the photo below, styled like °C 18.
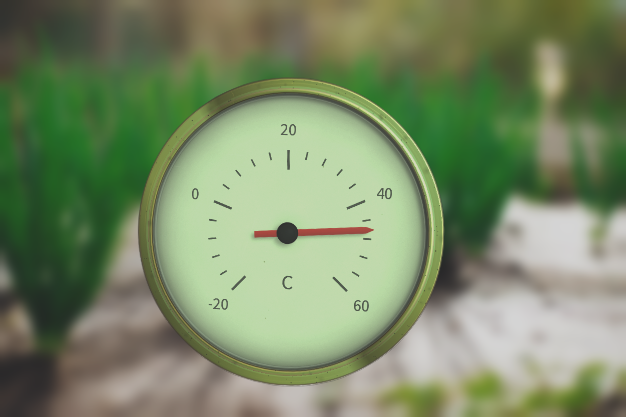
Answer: °C 46
